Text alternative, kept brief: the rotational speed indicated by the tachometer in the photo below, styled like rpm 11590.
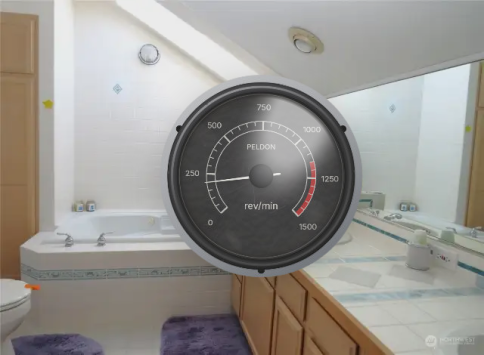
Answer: rpm 200
